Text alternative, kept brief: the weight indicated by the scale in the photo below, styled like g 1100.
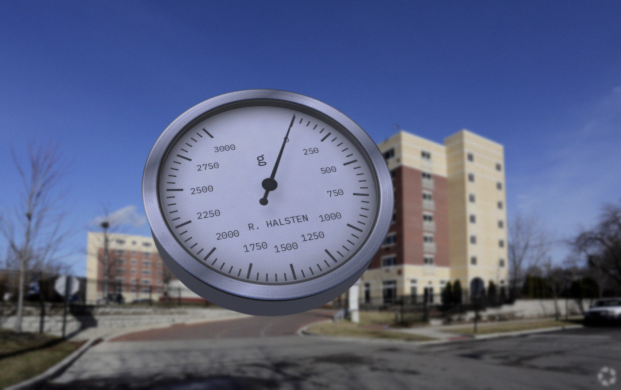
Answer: g 0
